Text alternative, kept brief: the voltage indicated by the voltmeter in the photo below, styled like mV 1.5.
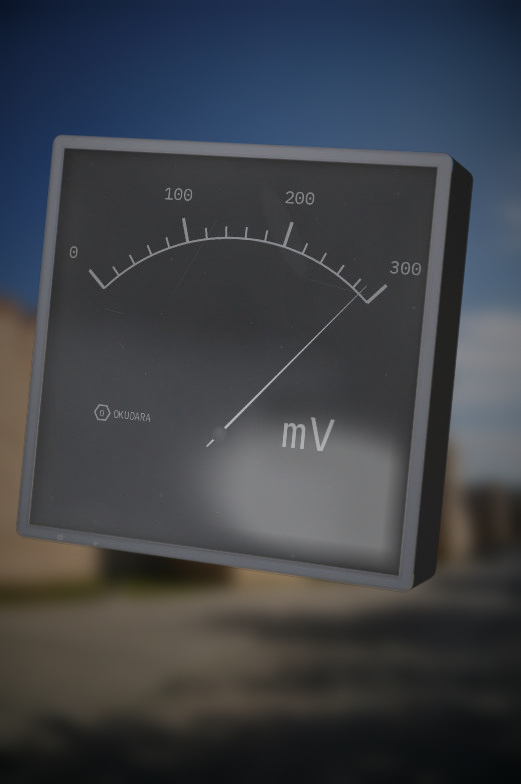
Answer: mV 290
